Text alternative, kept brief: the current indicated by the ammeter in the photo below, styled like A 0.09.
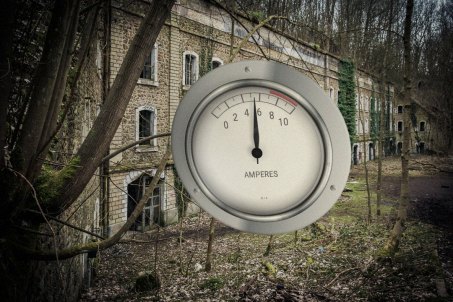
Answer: A 5.5
